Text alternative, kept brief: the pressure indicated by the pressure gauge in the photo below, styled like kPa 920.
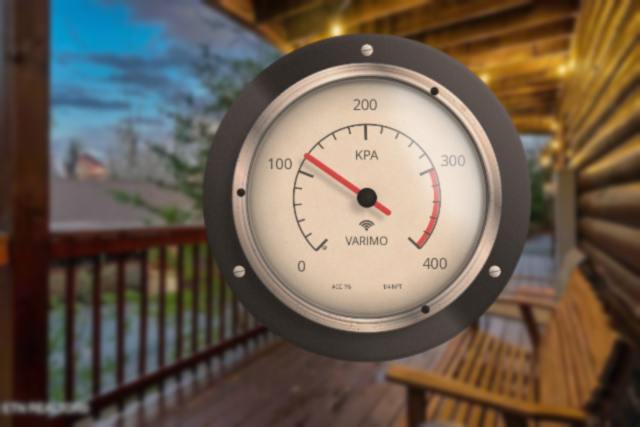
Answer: kPa 120
